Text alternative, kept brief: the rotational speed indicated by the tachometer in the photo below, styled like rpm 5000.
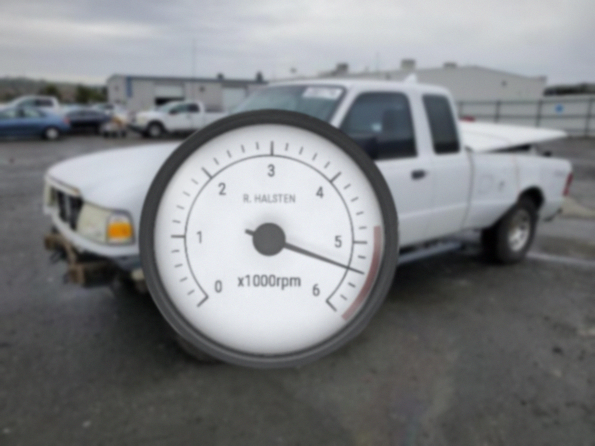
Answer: rpm 5400
